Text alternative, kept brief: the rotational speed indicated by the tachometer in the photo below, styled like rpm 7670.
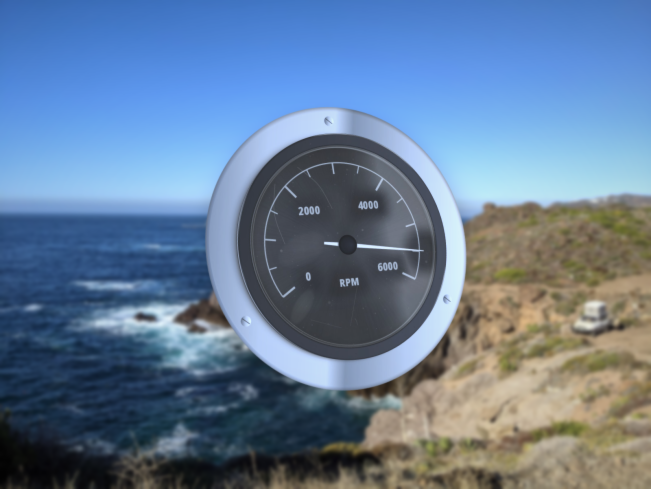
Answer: rpm 5500
